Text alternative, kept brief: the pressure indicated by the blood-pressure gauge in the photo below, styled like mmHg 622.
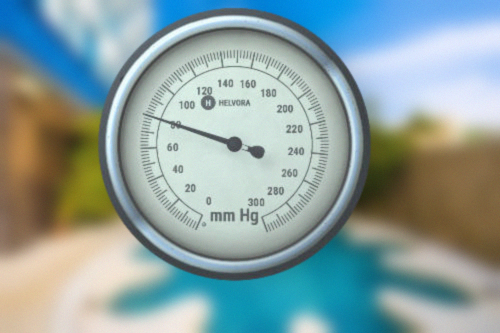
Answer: mmHg 80
